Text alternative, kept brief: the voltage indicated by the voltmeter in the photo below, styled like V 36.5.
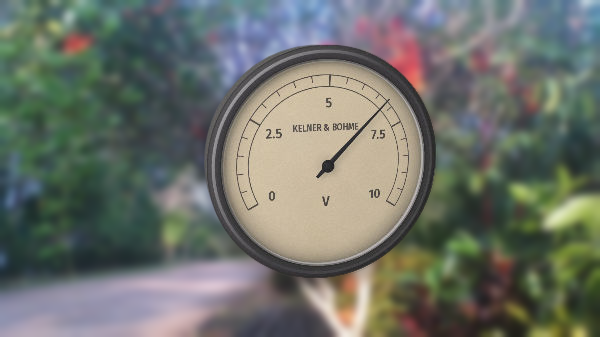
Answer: V 6.75
